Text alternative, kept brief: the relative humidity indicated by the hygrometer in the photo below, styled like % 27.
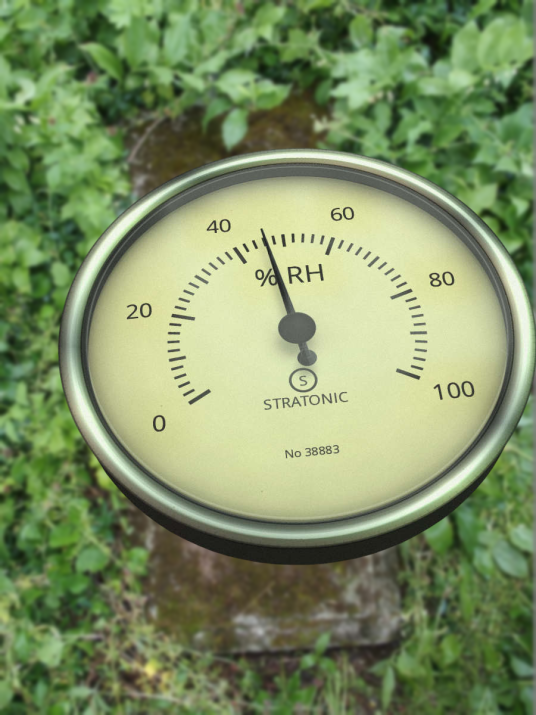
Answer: % 46
